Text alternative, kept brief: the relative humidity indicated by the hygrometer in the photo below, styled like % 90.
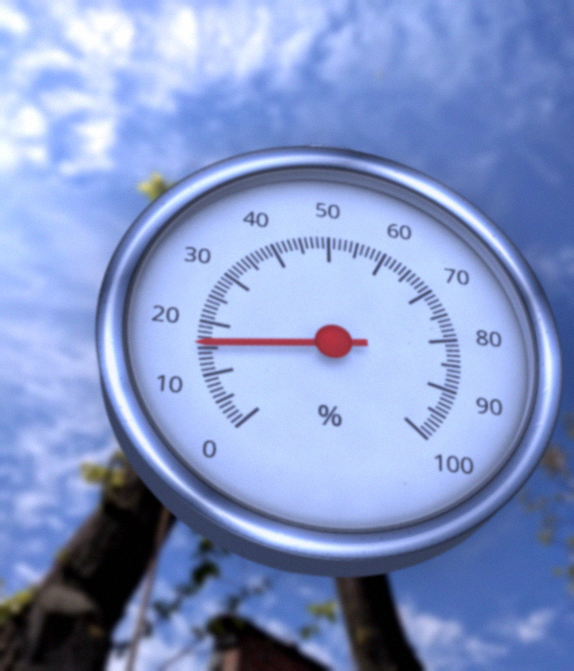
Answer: % 15
